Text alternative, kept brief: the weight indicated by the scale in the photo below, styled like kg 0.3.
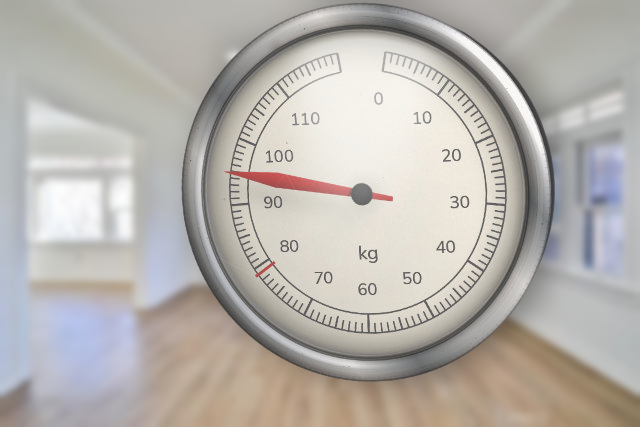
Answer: kg 95
